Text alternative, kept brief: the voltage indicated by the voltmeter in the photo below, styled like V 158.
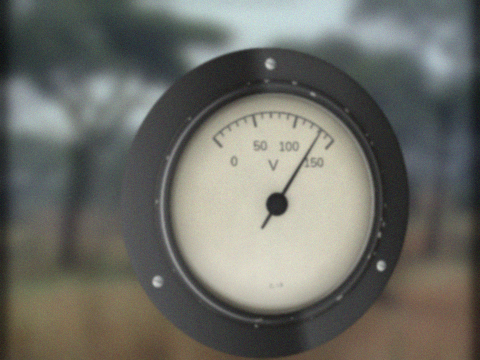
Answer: V 130
